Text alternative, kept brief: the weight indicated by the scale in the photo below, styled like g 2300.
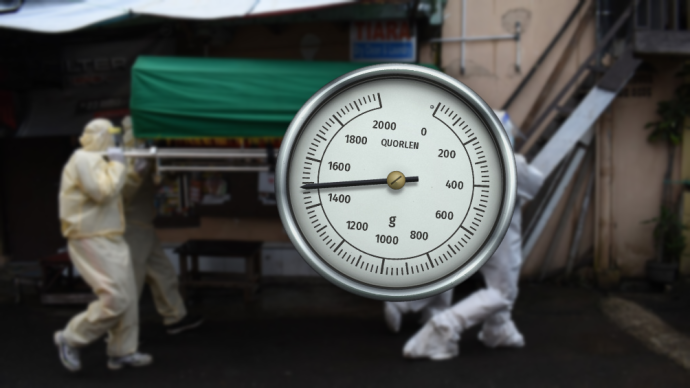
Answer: g 1480
